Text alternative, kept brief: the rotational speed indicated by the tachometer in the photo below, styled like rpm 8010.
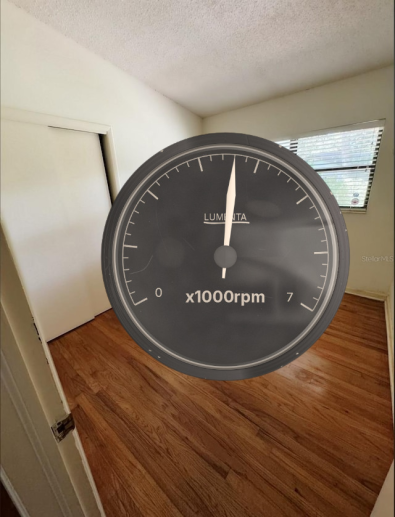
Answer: rpm 3600
